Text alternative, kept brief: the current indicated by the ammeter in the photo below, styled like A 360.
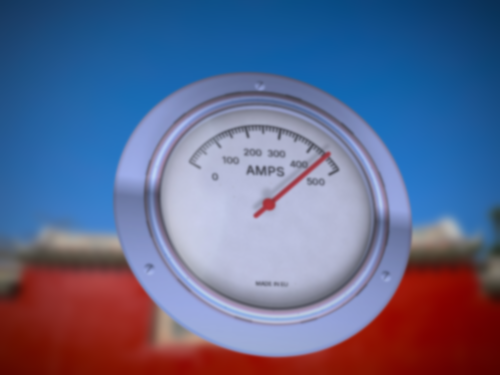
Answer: A 450
